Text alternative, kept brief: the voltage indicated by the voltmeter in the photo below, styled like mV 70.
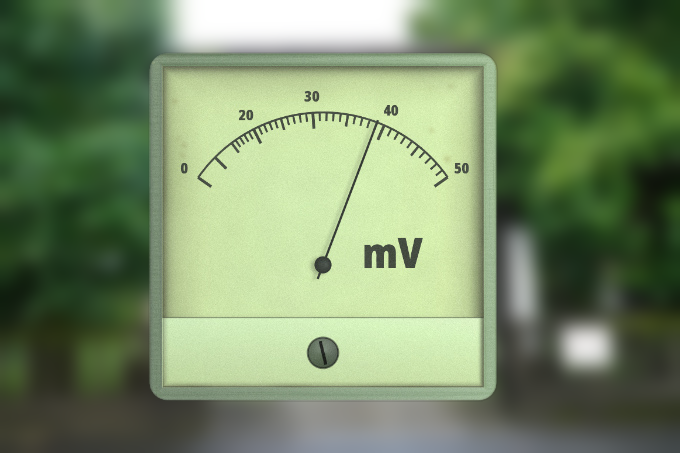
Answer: mV 39
